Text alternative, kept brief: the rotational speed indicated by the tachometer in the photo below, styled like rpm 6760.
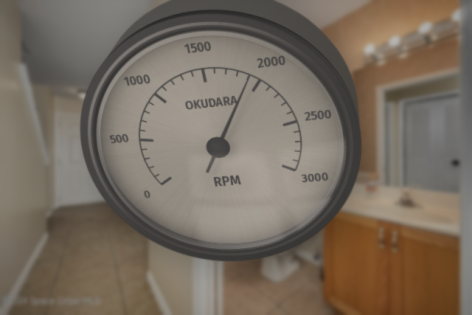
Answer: rpm 1900
